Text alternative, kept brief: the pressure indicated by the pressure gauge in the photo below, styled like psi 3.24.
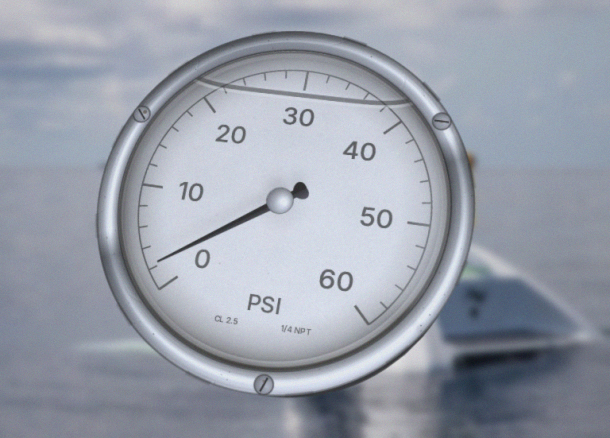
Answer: psi 2
